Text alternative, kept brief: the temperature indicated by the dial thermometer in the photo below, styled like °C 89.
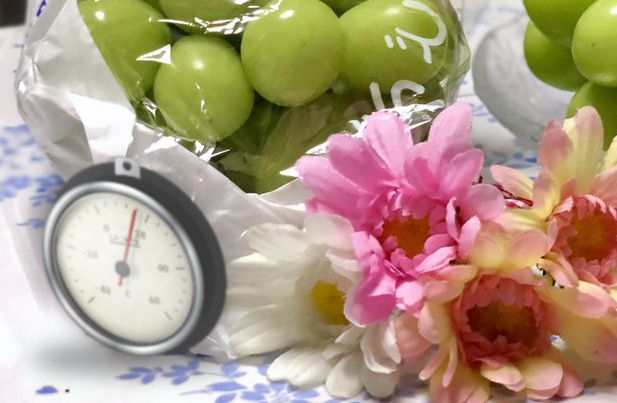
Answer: °C 16
